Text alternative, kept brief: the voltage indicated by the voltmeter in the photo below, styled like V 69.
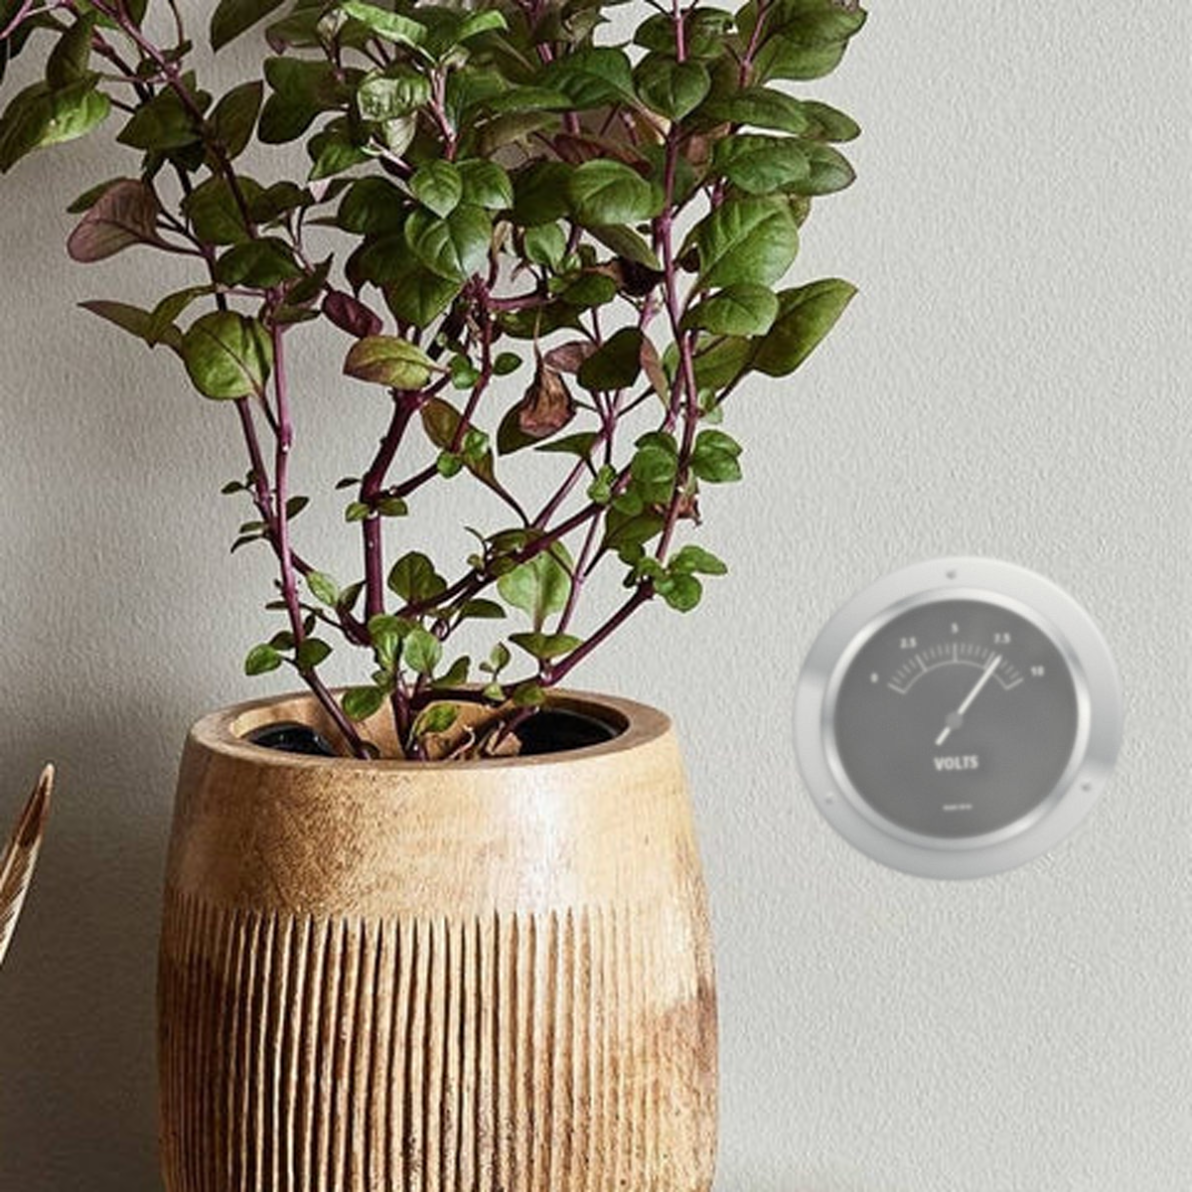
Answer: V 8
